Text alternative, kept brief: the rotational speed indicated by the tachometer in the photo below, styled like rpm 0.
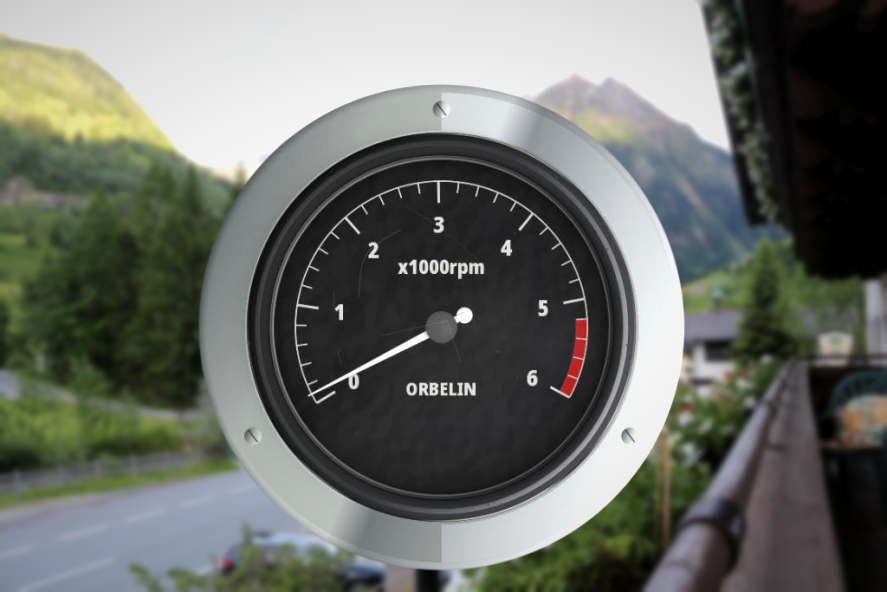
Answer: rpm 100
